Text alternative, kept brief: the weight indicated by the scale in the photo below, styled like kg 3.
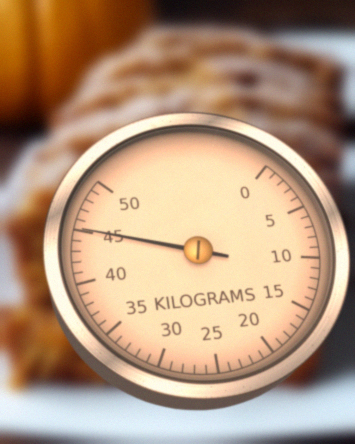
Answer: kg 45
